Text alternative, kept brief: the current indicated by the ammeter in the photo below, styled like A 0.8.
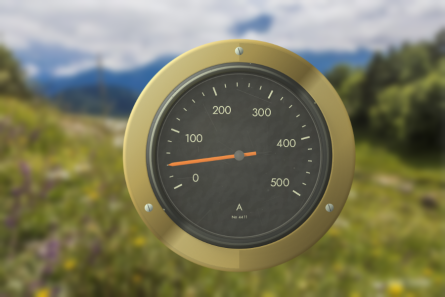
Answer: A 40
